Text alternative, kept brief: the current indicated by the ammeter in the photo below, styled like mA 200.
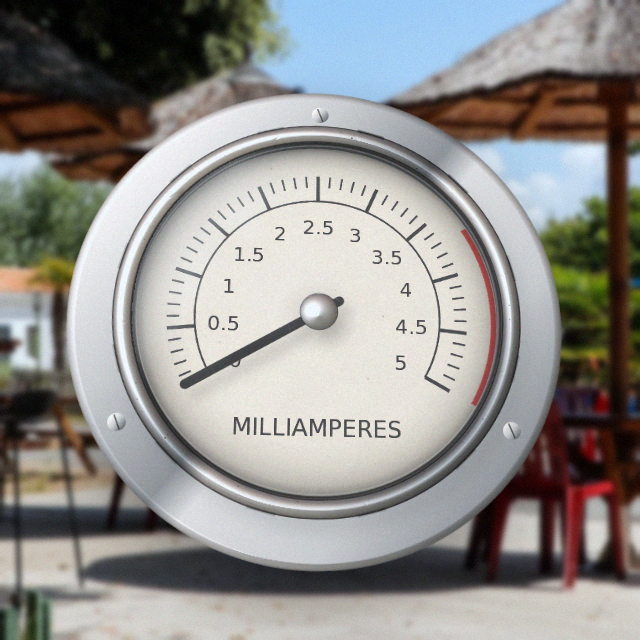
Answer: mA 0
